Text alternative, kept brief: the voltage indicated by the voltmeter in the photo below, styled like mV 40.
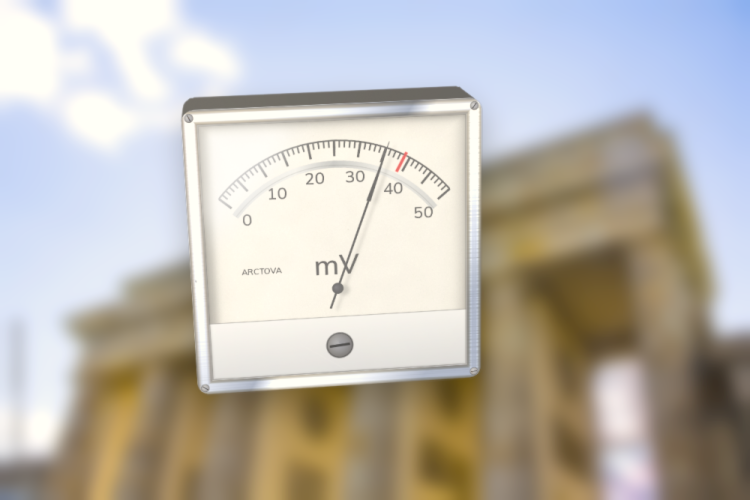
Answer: mV 35
